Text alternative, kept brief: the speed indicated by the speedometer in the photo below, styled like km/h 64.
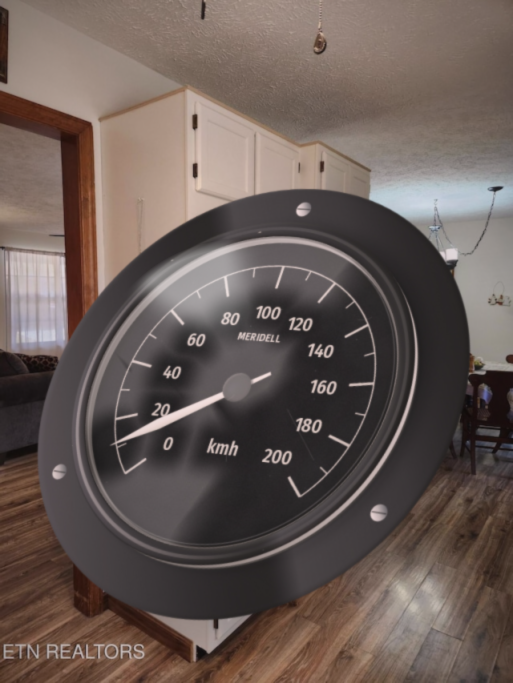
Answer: km/h 10
